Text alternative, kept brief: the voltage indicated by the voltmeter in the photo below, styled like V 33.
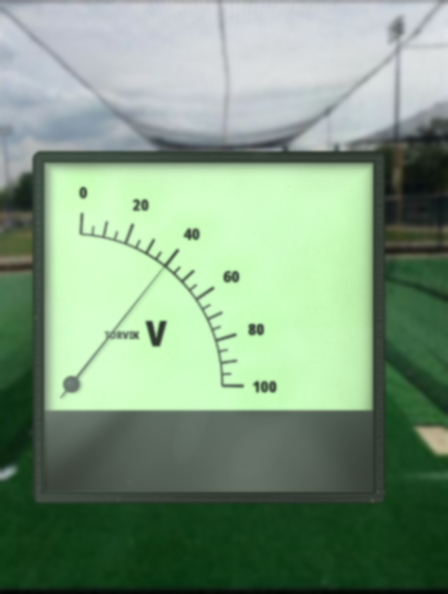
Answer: V 40
